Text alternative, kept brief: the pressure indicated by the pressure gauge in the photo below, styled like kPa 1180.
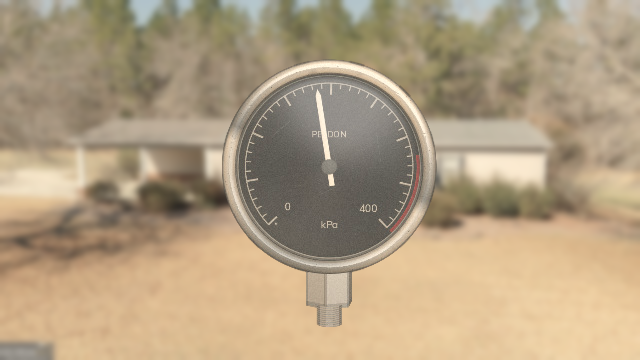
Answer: kPa 185
